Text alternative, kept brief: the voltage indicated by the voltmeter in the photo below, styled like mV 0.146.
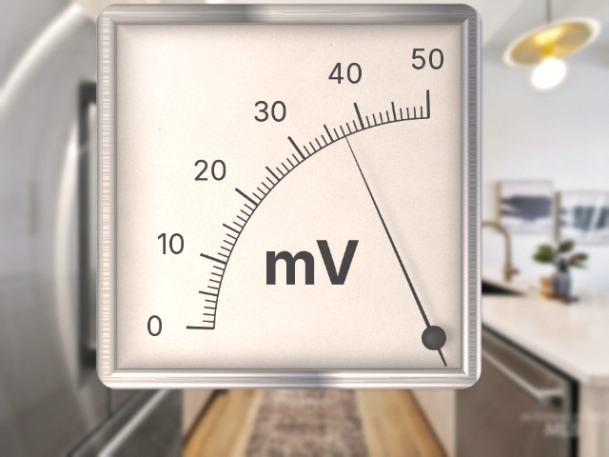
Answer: mV 37
